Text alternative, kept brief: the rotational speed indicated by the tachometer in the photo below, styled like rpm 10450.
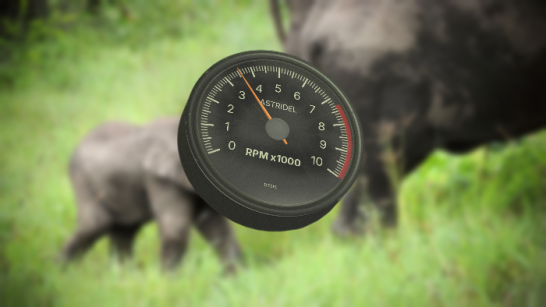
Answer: rpm 3500
